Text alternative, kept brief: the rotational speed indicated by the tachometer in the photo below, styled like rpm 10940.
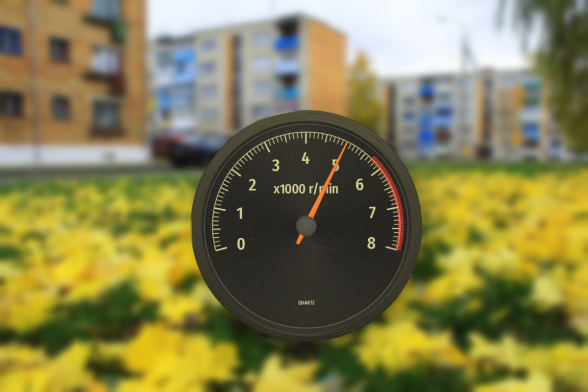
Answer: rpm 5000
